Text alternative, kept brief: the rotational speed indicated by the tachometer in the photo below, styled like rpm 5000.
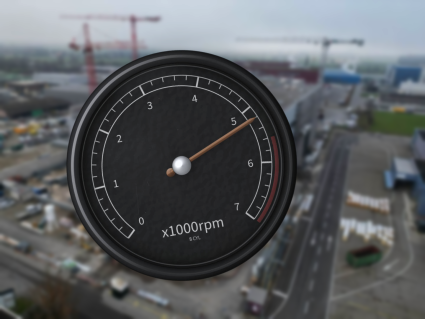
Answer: rpm 5200
